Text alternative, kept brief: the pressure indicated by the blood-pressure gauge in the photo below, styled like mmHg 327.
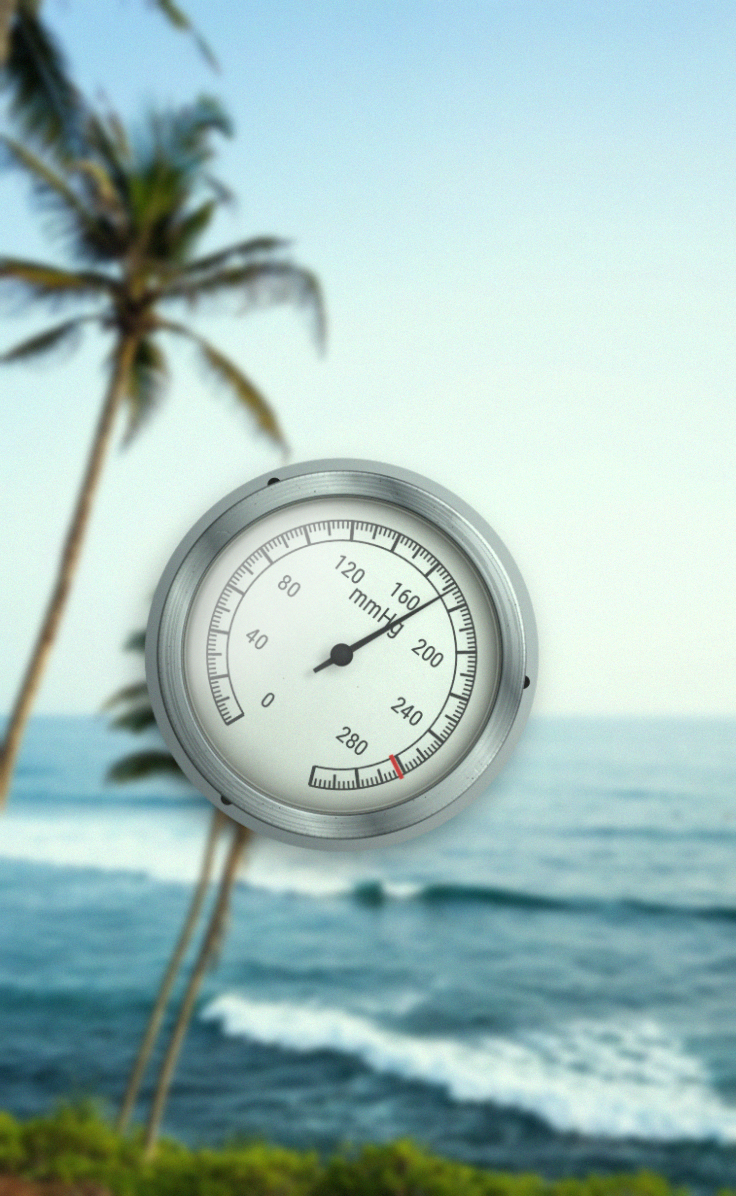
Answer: mmHg 172
